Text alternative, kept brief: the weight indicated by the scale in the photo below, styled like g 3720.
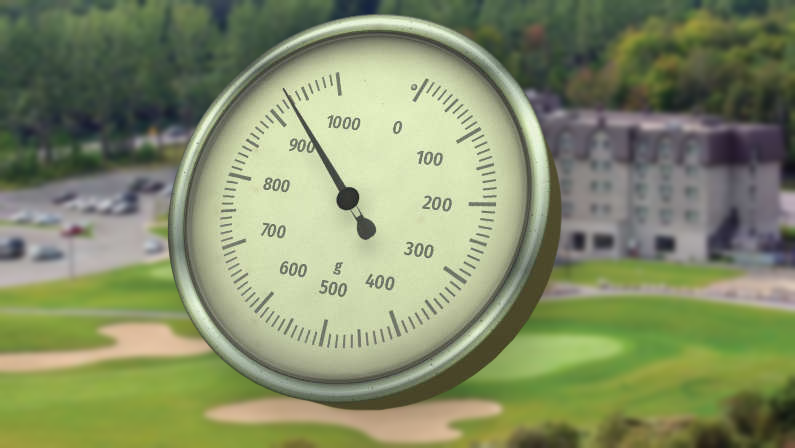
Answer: g 930
